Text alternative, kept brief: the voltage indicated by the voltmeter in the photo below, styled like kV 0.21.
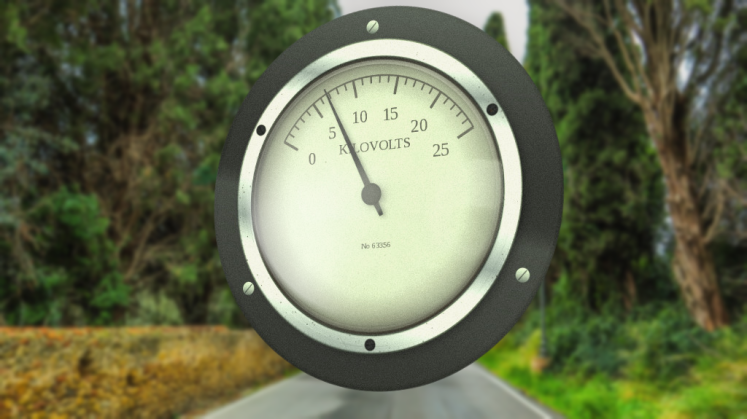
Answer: kV 7
